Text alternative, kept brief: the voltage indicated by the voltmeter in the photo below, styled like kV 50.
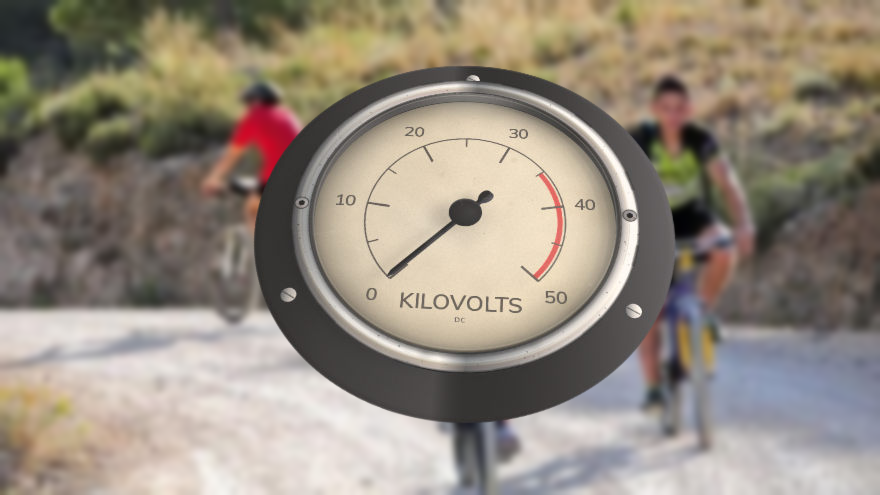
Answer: kV 0
